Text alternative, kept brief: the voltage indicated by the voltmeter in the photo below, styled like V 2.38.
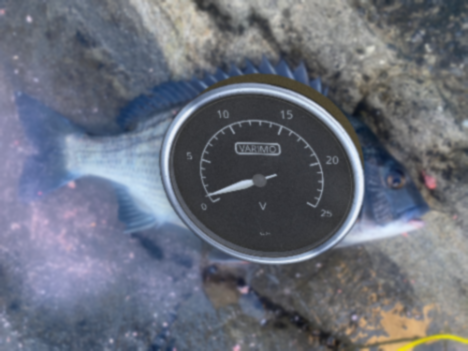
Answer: V 1
